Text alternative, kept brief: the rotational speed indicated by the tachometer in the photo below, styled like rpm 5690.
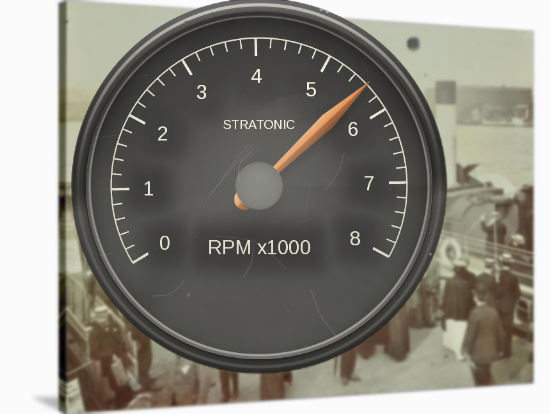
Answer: rpm 5600
